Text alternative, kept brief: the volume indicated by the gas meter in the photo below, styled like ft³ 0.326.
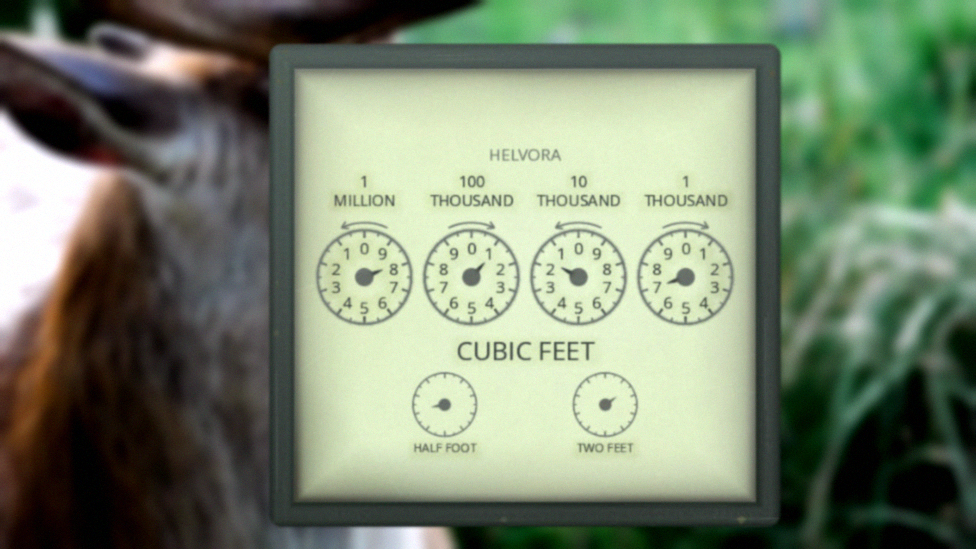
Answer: ft³ 811700
